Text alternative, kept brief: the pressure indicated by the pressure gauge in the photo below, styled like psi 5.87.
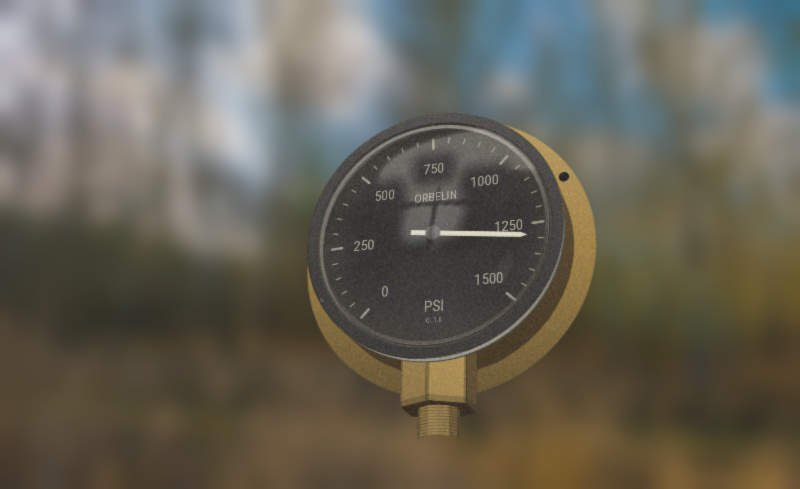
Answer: psi 1300
